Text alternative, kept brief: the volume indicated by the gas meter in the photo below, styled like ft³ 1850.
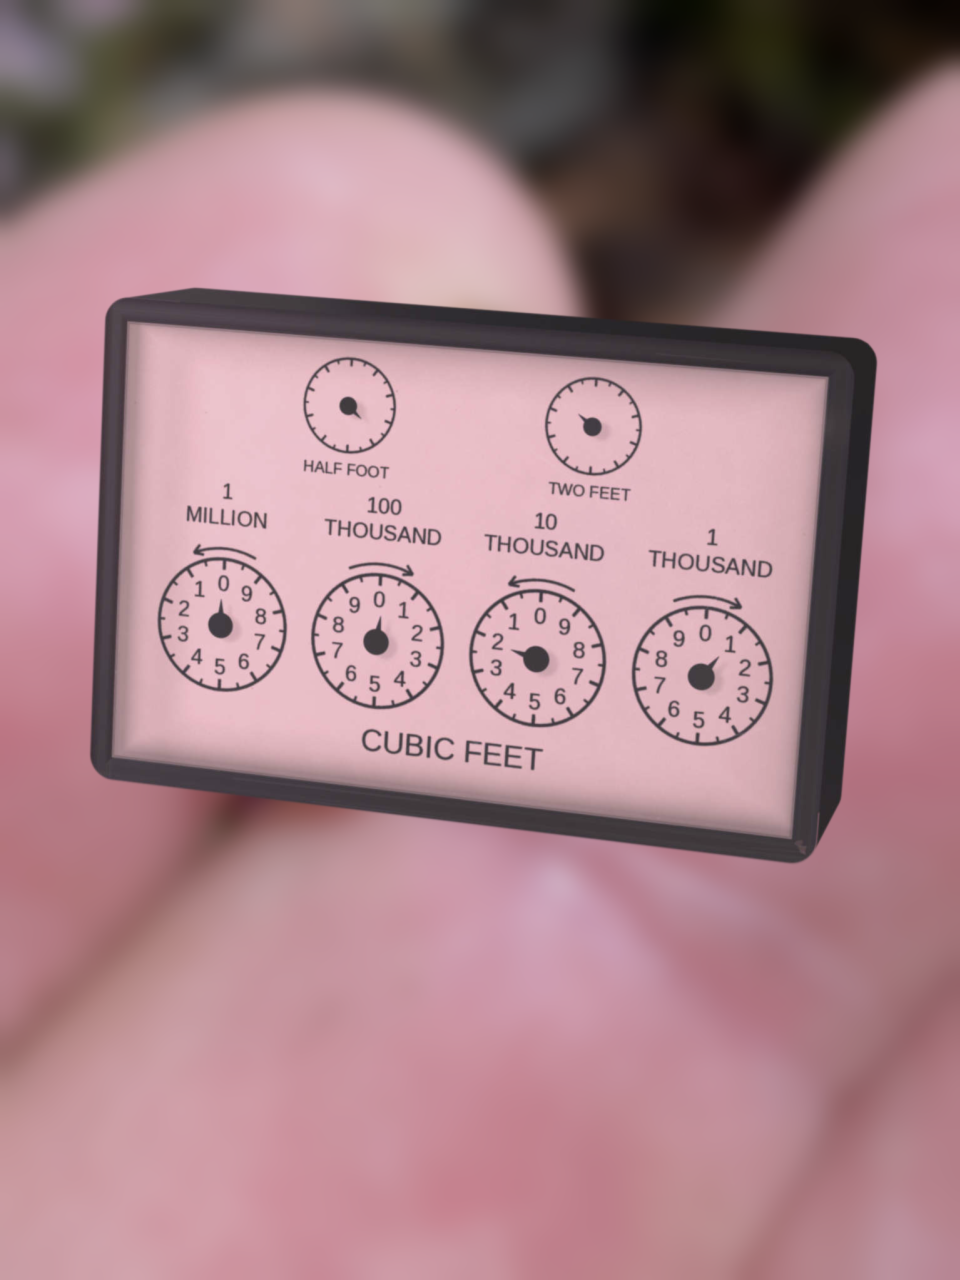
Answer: ft³ 2100
